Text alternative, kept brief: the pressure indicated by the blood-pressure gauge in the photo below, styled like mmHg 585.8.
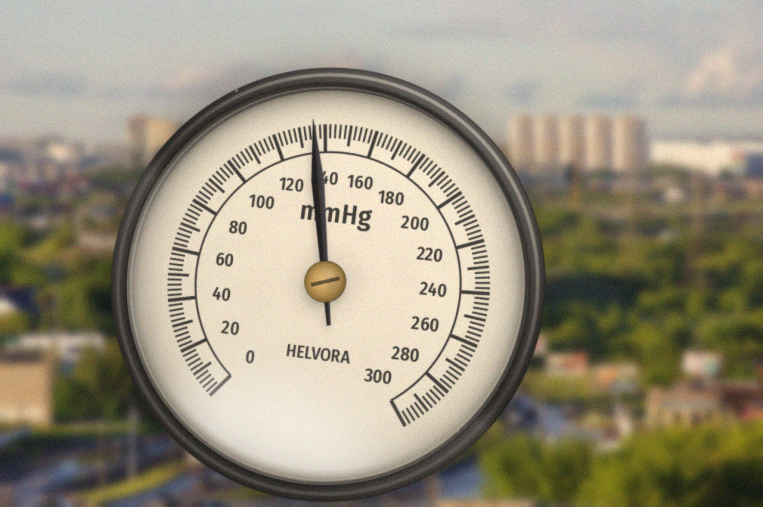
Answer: mmHg 136
